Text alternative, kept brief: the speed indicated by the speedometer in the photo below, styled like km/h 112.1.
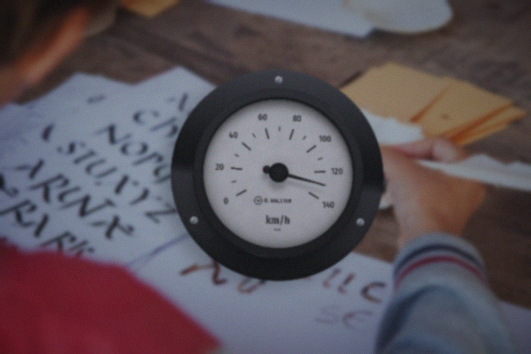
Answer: km/h 130
